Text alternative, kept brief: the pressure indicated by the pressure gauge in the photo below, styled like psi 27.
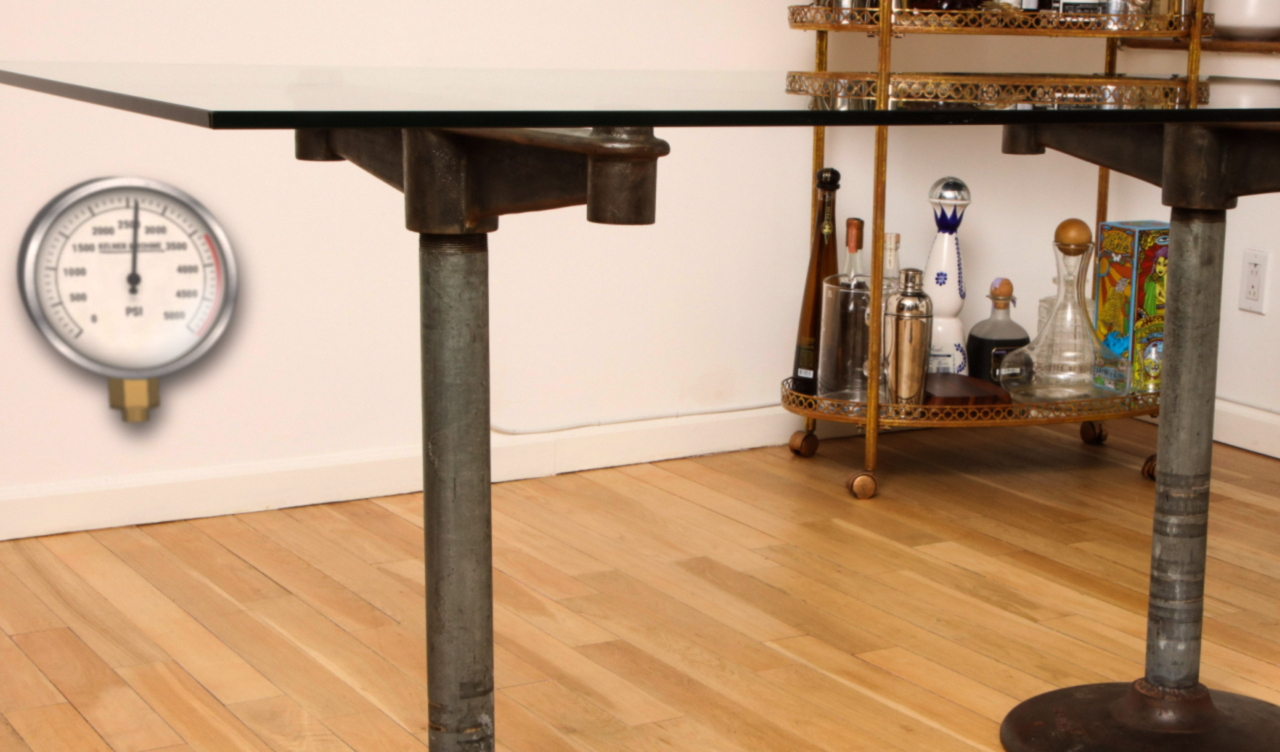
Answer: psi 2600
